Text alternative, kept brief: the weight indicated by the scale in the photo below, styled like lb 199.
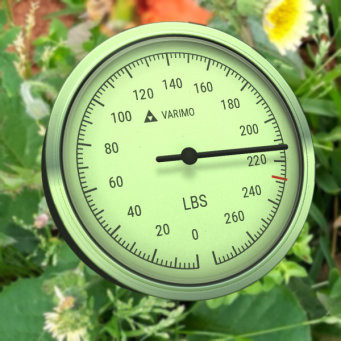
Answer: lb 214
